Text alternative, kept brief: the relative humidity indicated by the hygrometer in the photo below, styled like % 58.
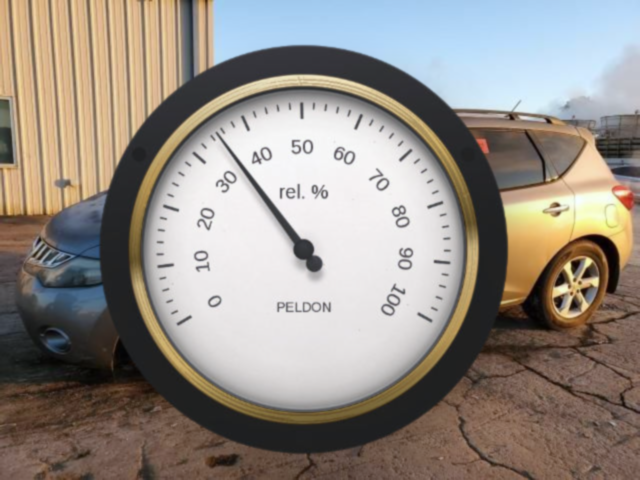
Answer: % 35
